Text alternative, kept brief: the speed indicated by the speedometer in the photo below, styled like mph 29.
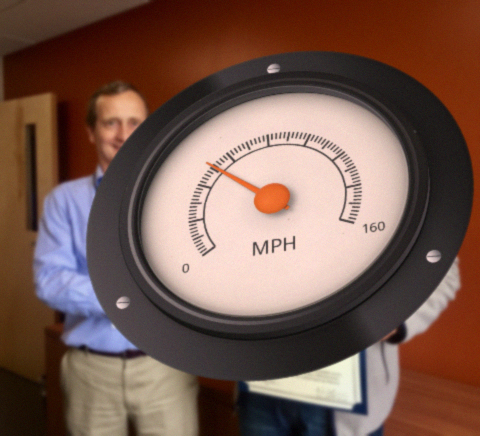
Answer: mph 50
